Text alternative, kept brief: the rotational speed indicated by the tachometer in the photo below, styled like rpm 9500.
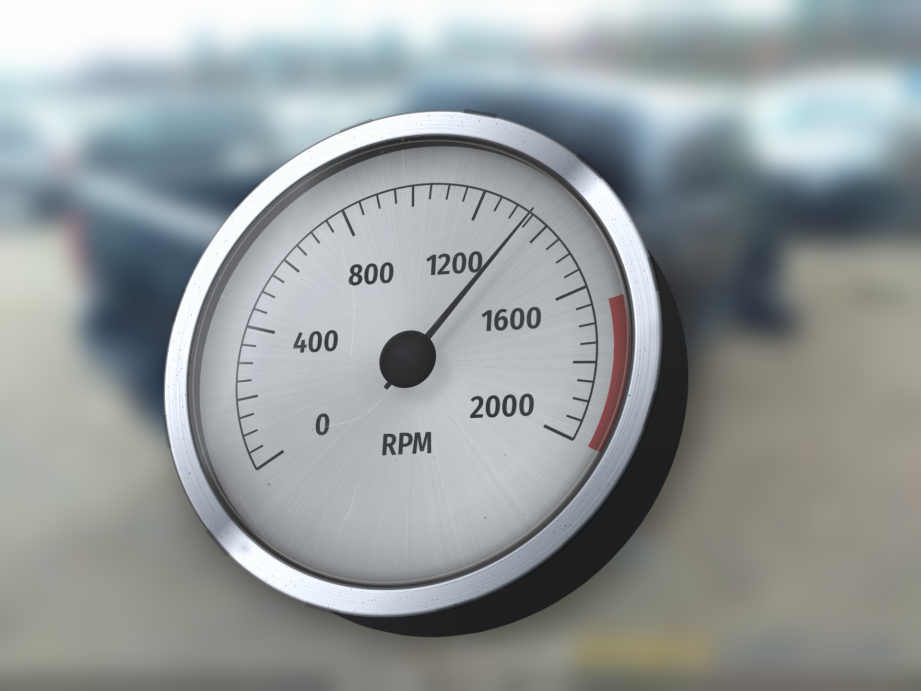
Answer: rpm 1350
